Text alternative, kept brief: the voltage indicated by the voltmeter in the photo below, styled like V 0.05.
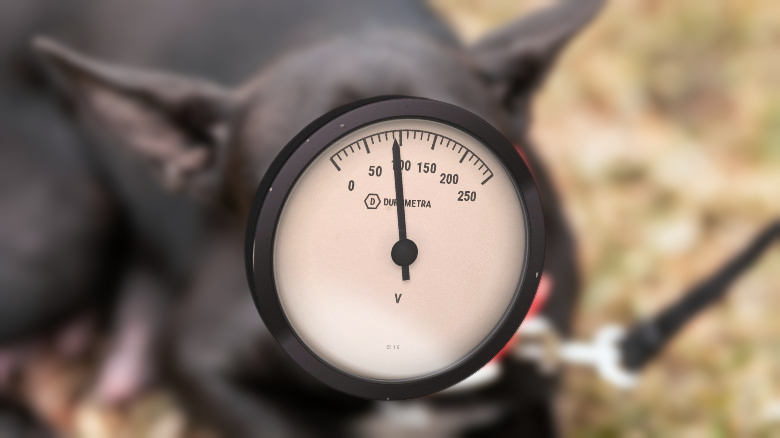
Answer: V 90
